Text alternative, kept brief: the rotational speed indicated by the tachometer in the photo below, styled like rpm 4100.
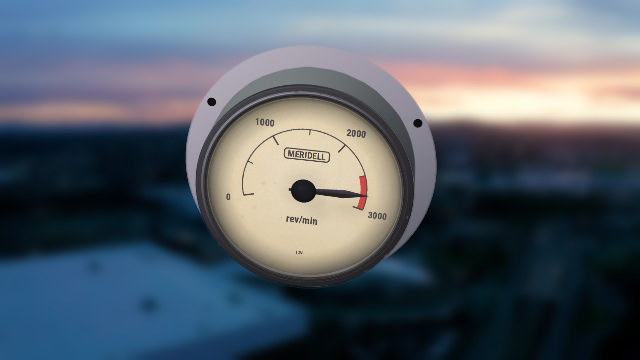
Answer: rpm 2750
